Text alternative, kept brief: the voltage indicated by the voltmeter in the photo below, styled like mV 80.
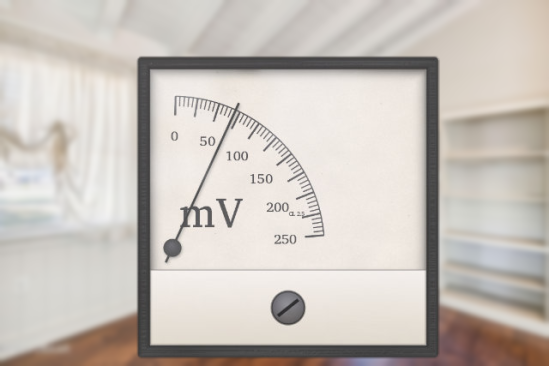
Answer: mV 70
